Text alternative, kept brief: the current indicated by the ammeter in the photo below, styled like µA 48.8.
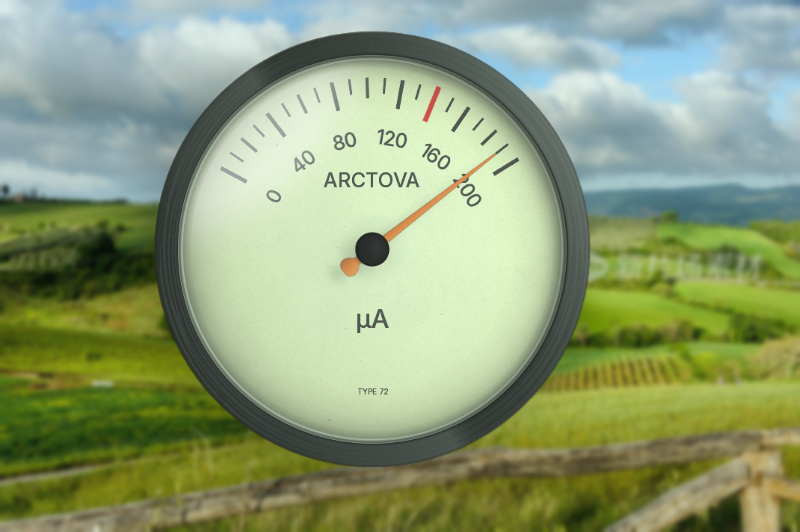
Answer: µA 190
